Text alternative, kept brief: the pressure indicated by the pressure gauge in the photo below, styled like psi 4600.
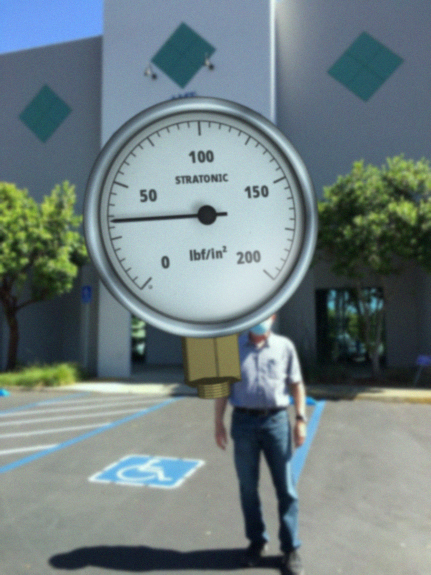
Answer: psi 32.5
